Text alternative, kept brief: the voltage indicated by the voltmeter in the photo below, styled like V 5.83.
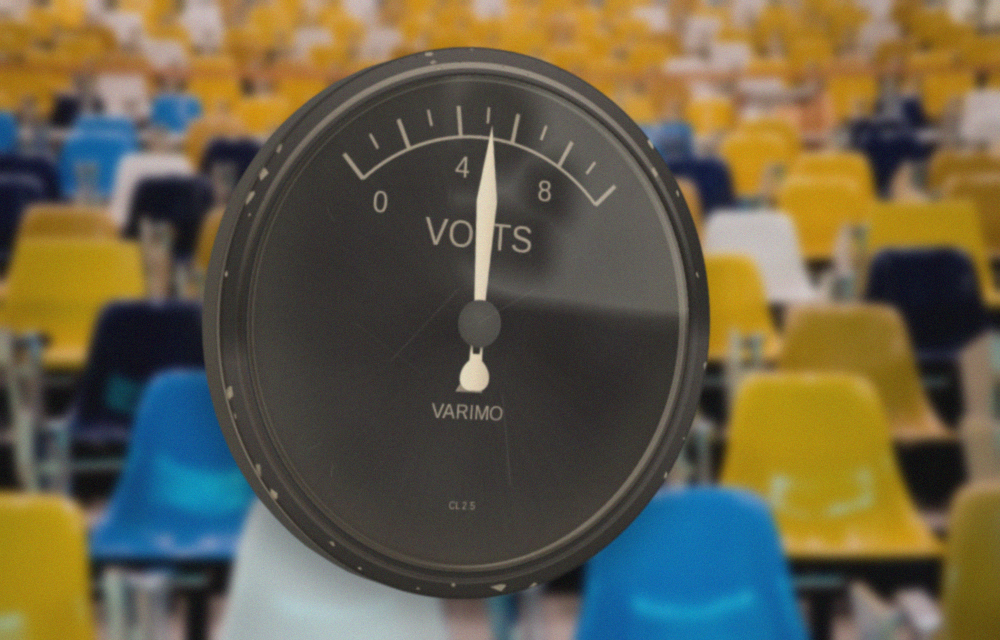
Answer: V 5
